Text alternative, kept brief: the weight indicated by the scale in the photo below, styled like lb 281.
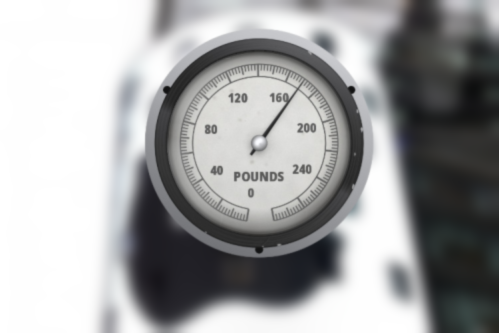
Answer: lb 170
